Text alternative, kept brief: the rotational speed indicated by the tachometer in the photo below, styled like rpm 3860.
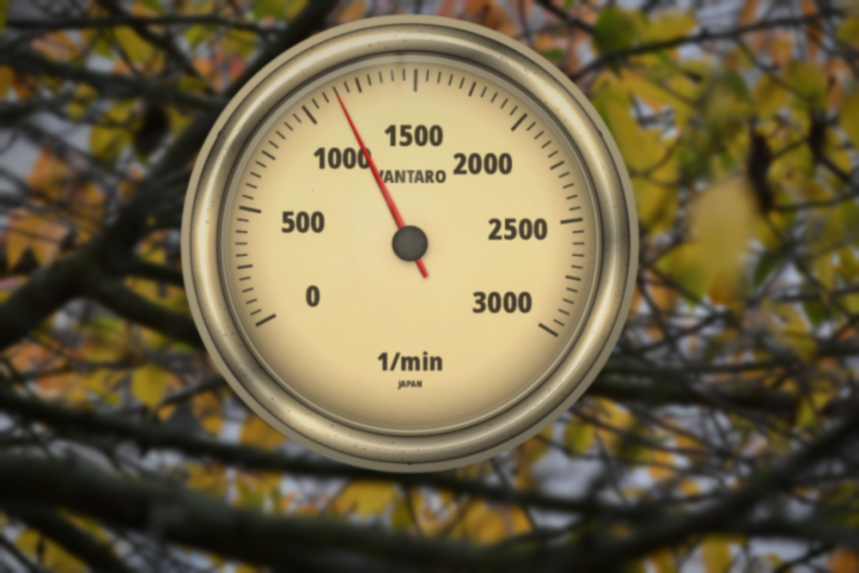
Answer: rpm 1150
